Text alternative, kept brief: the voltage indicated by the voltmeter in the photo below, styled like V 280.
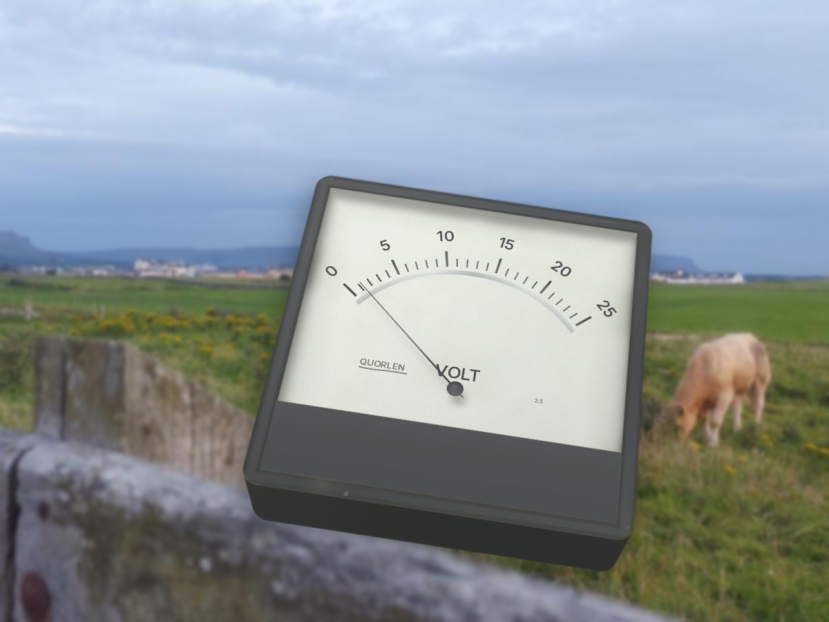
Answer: V 1
